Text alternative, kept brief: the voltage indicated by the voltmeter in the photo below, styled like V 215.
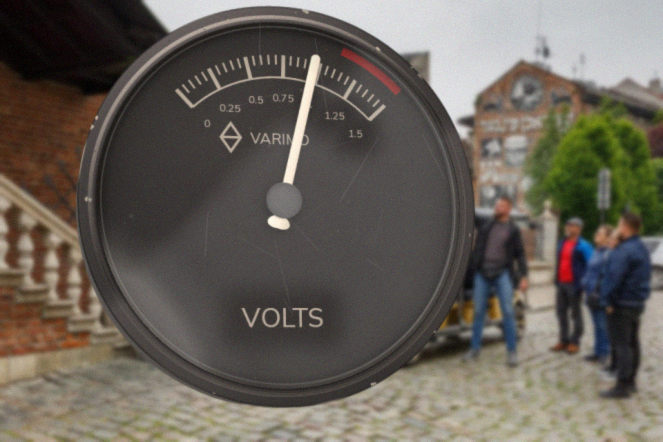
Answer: V 0.95
